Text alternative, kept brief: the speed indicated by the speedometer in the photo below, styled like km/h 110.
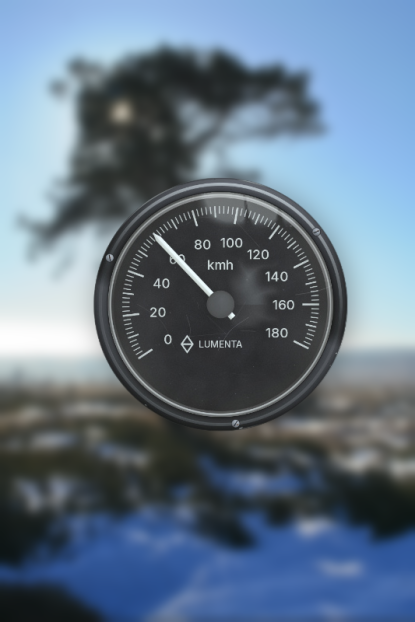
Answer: km/h 60
